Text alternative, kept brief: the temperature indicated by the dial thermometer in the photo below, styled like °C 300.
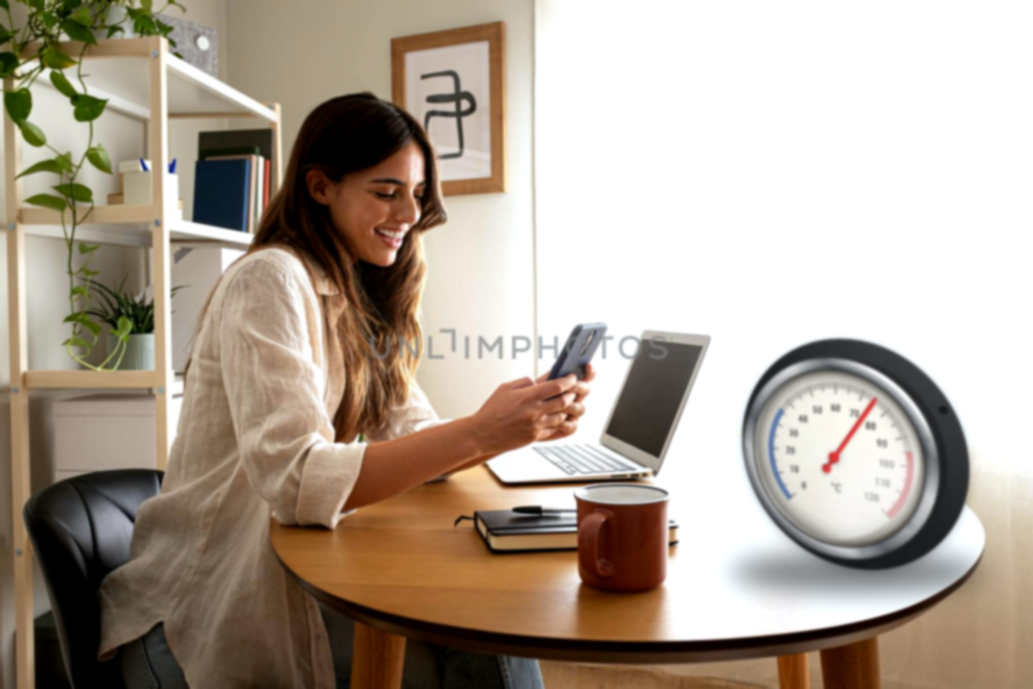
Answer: °C 75
